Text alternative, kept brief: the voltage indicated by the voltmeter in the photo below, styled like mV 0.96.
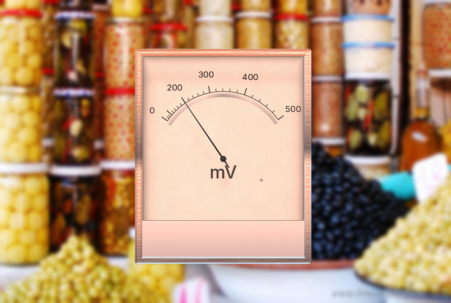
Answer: mV 200
